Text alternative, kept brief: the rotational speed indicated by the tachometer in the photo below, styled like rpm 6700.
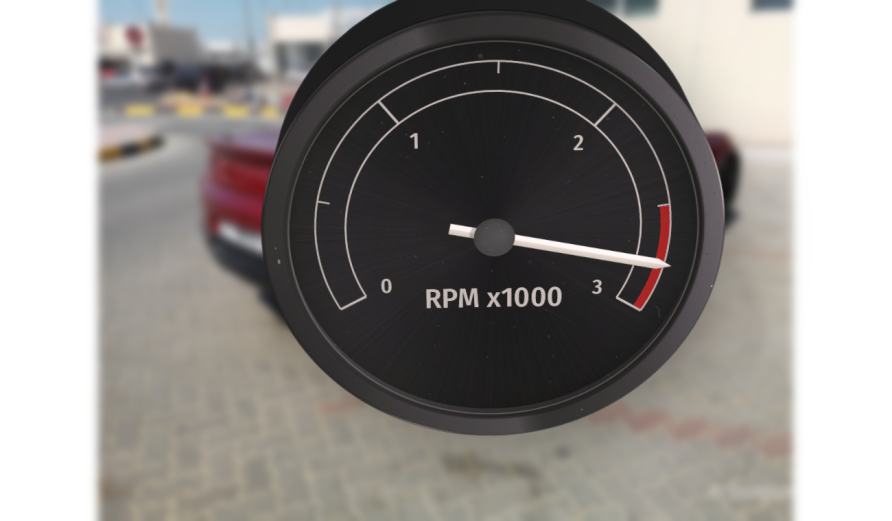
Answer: rpm 2750
